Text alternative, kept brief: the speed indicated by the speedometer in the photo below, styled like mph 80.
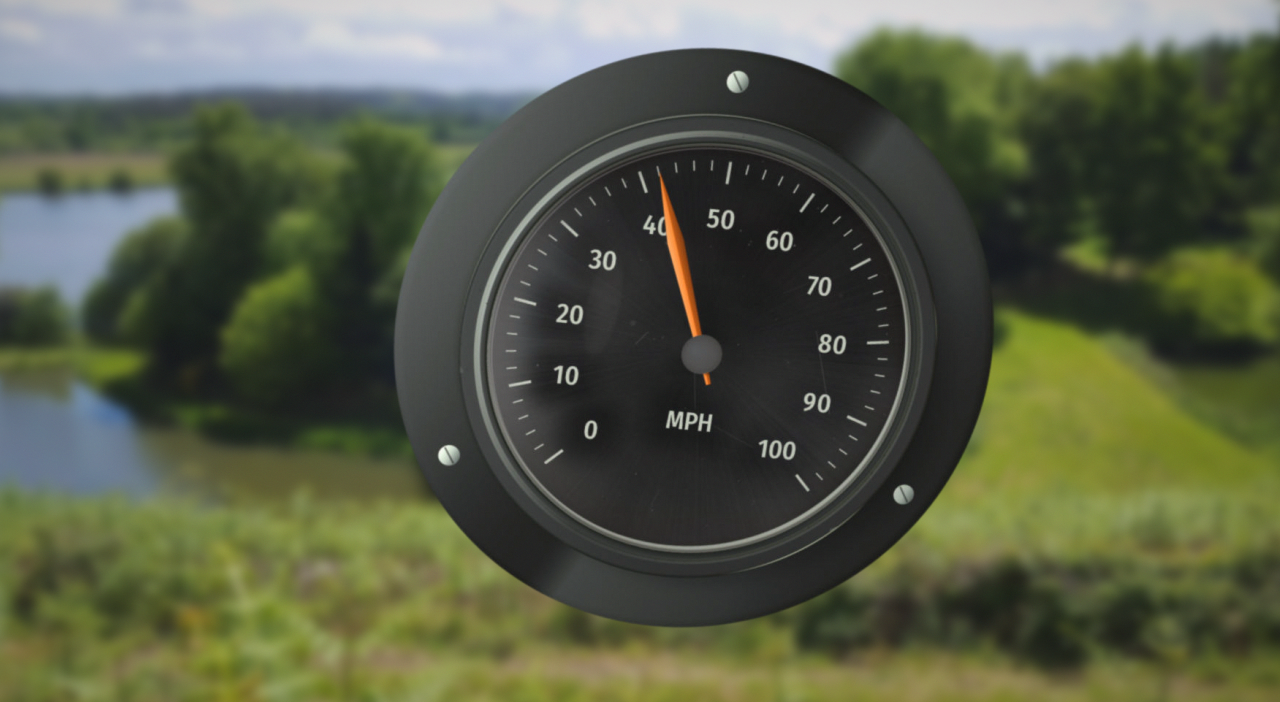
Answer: mph 42
